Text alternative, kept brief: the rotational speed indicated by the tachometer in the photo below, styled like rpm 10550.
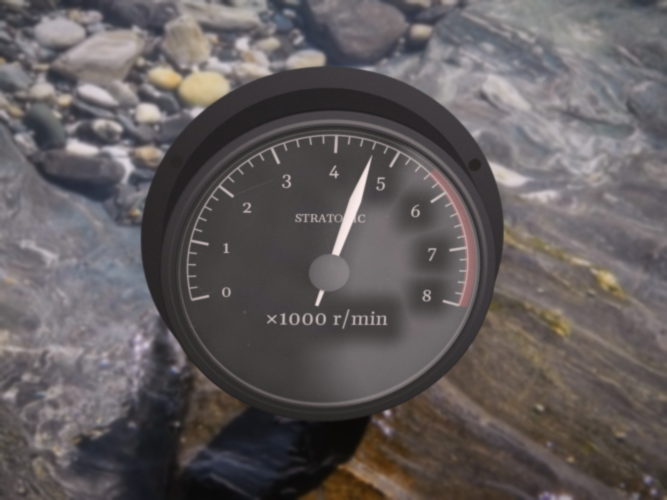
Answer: rpm 4600
